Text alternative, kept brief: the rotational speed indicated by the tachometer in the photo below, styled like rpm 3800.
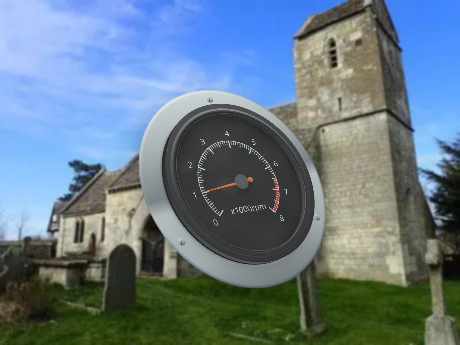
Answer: rpm 1000
